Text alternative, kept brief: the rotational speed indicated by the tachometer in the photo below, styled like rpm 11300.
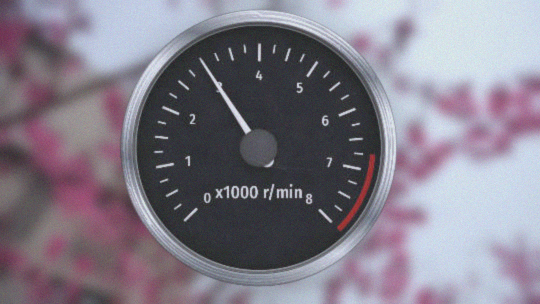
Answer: rpm 3000
